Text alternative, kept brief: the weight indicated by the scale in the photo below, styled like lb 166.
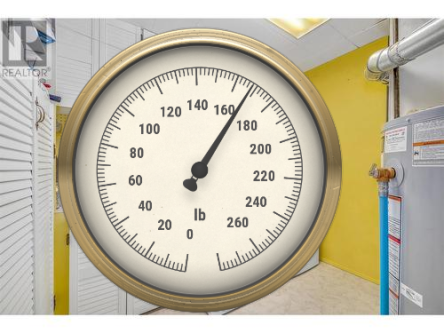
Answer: lb 168
